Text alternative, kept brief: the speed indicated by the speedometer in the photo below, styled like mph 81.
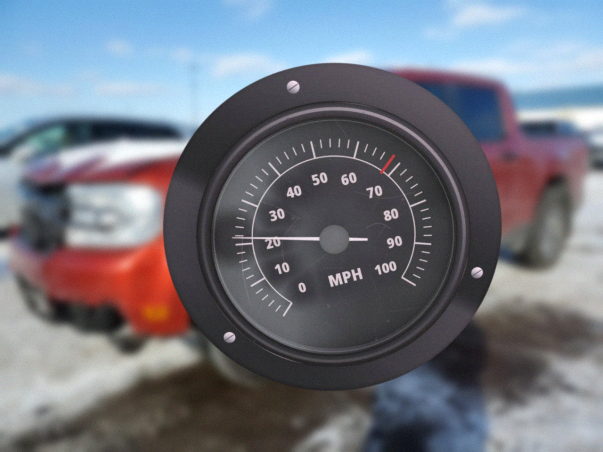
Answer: mph 22
